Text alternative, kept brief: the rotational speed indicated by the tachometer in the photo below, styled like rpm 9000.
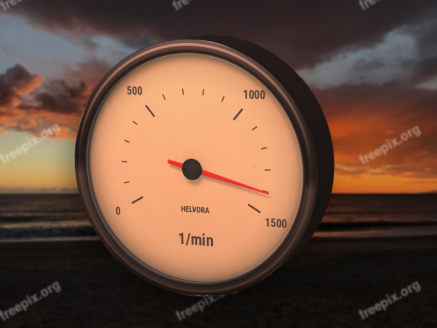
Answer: rpm 1400
